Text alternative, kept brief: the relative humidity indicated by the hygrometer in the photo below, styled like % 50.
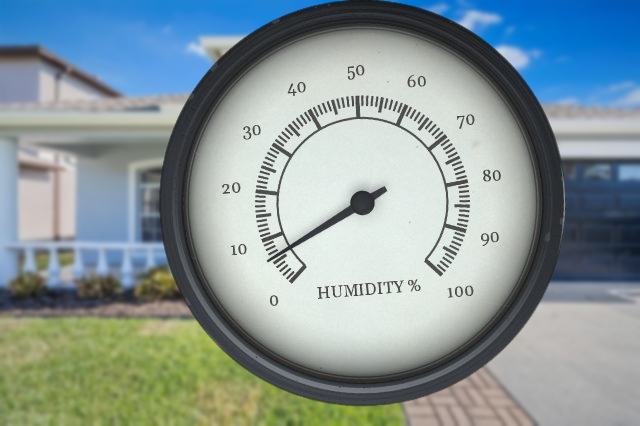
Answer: % 6
